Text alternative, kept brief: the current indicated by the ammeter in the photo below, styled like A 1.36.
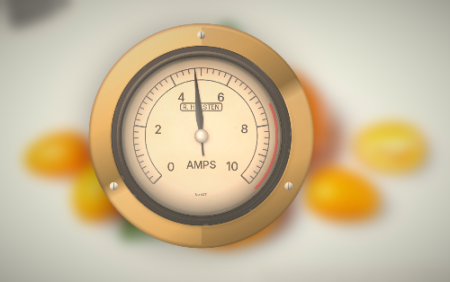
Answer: A 4.8
